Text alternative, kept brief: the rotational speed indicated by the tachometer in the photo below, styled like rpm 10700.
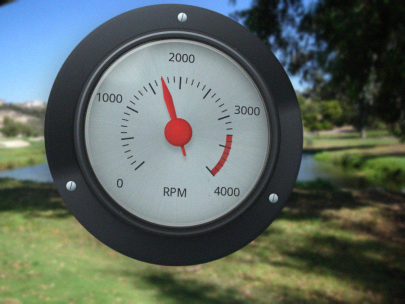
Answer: rpm 1700
